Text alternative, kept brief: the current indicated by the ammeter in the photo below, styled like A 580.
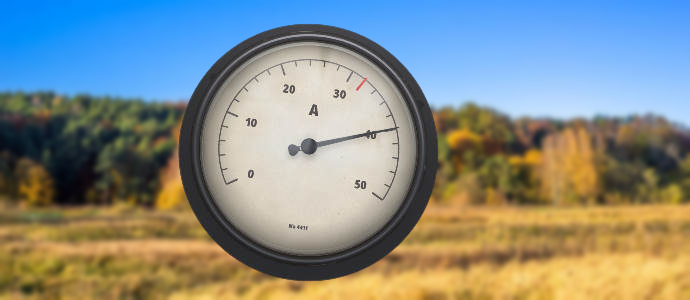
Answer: A 40
